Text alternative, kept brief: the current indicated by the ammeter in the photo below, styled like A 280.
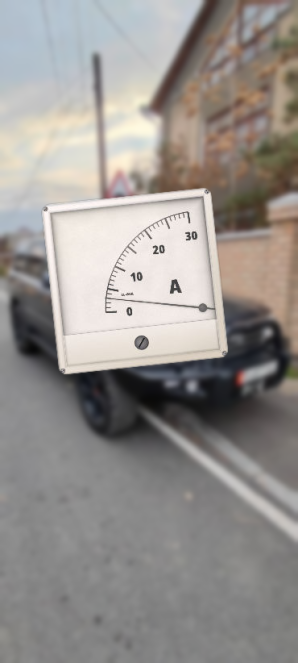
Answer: A 3
